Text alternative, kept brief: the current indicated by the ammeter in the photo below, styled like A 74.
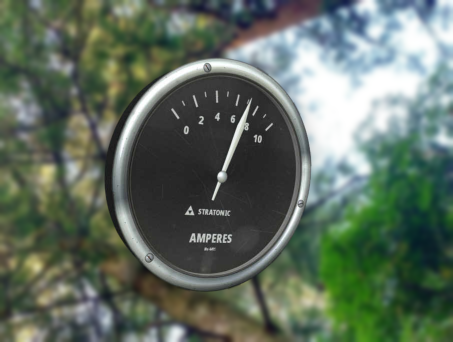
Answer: A 7
